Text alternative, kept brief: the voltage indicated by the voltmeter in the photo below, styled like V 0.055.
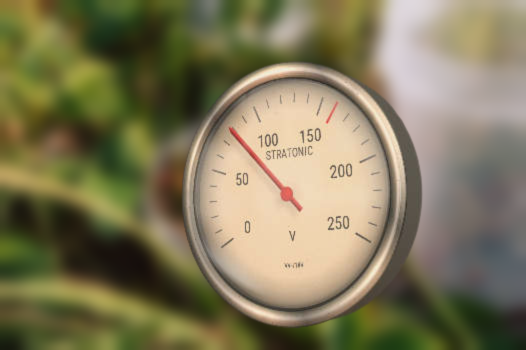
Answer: V 80
